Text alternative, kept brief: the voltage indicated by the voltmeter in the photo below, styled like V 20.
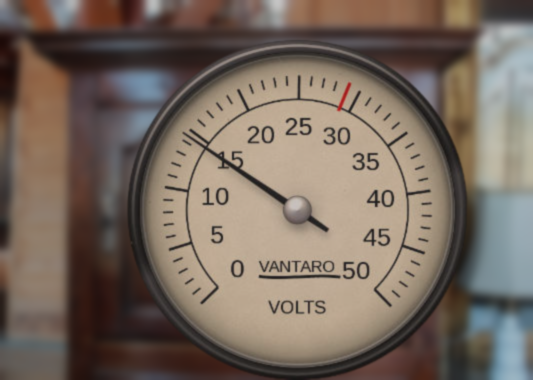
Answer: V 14.5
